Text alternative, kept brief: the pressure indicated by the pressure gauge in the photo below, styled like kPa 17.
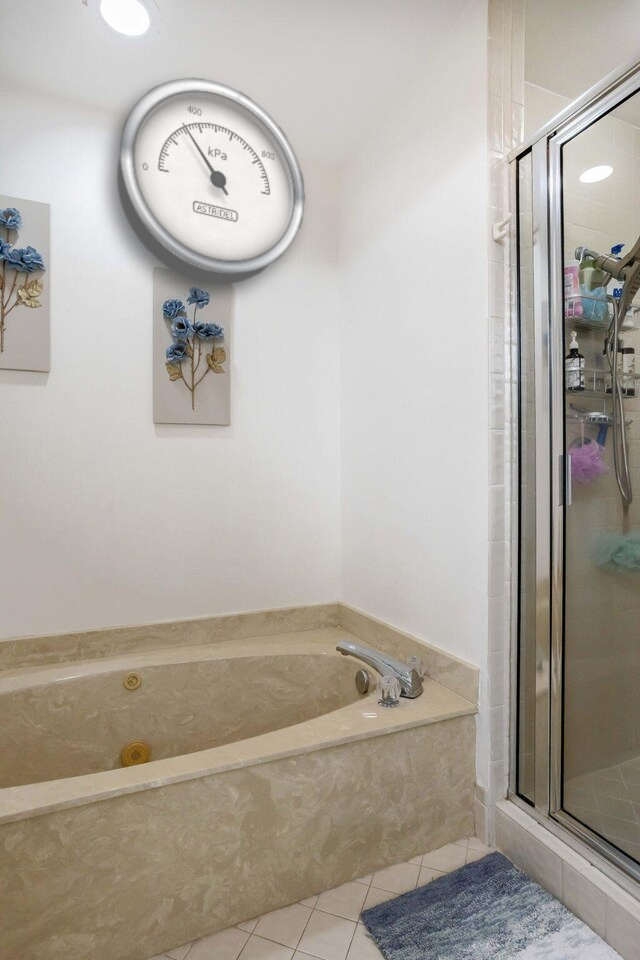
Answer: kPa 300
